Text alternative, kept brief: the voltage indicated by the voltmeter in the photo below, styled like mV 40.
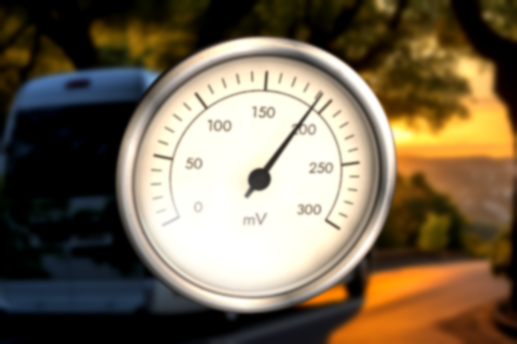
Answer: mV 190
